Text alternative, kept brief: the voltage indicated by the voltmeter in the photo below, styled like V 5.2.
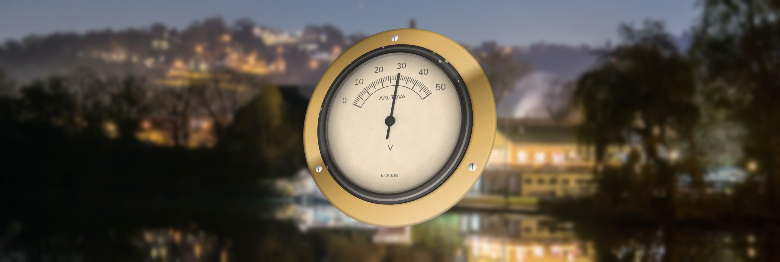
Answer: V 30
